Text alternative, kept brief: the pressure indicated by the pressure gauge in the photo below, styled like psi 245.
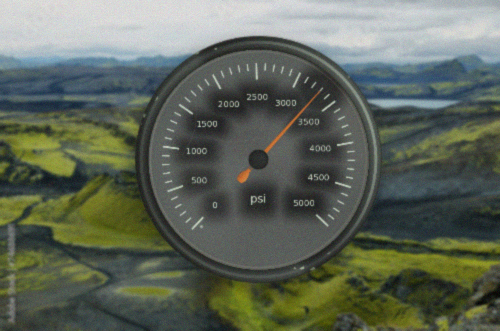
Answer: psi 3300
